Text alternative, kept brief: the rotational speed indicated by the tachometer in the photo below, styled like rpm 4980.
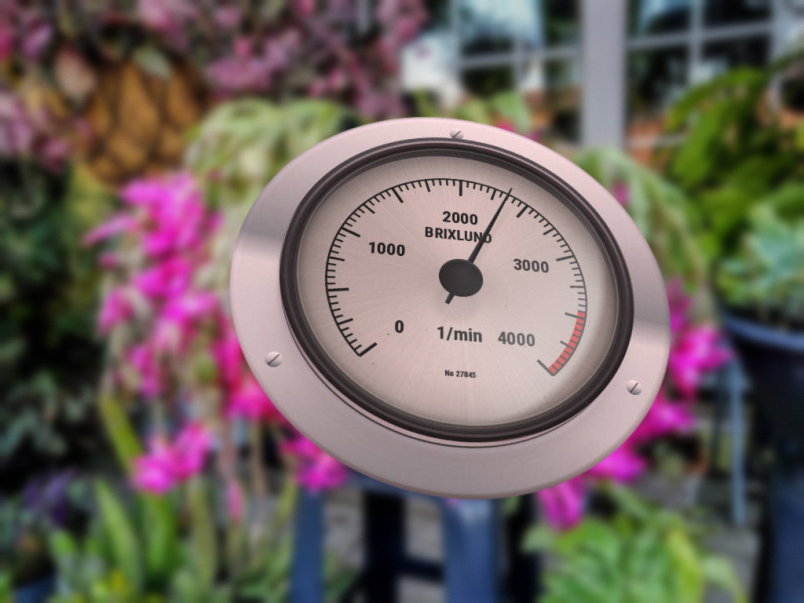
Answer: rpm 2350
